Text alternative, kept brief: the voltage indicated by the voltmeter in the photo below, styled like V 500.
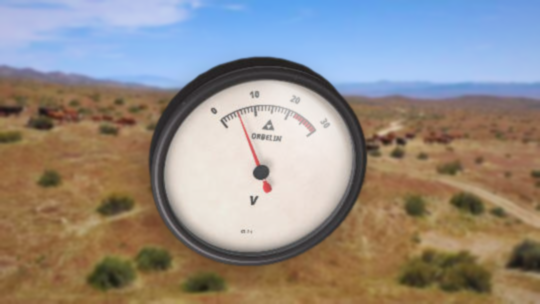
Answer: V 5
